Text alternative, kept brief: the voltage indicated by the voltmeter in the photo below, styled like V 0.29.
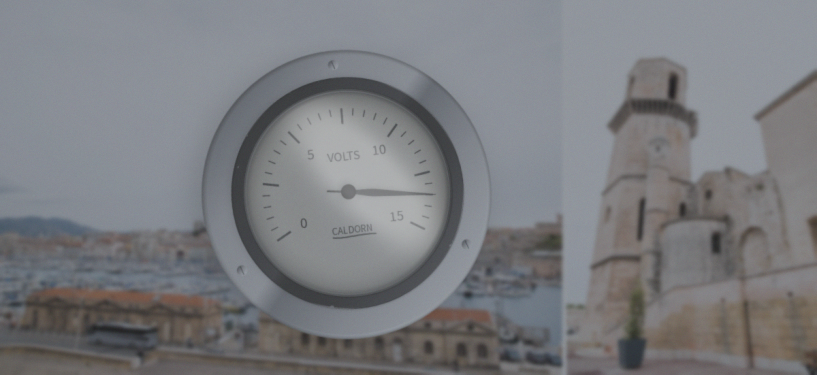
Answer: V 13.5
